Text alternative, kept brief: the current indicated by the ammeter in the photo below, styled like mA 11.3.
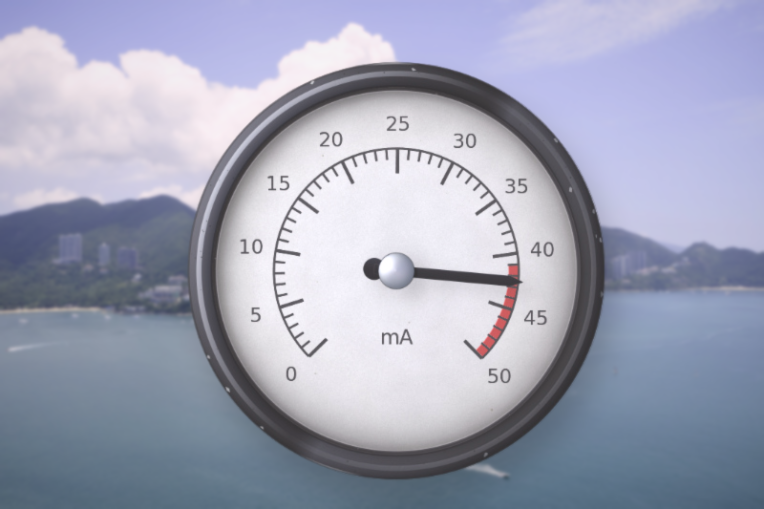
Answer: mA 42.5
